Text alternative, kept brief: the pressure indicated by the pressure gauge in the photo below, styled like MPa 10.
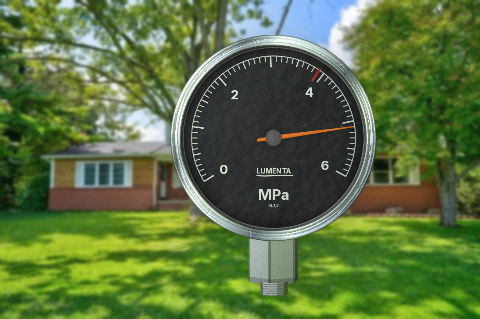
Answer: MPa 5.1
